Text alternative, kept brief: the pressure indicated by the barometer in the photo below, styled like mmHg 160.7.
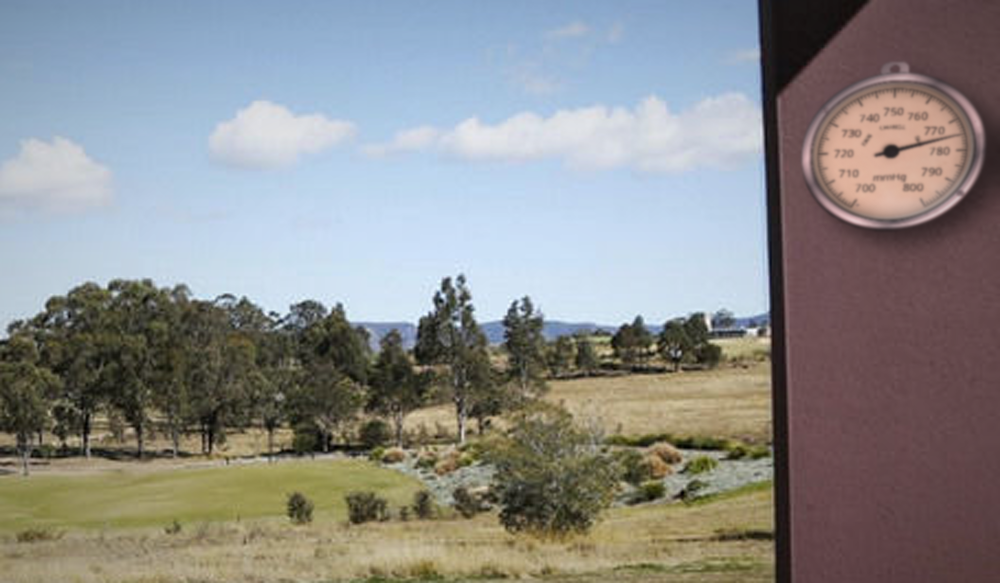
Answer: mmHg 775
